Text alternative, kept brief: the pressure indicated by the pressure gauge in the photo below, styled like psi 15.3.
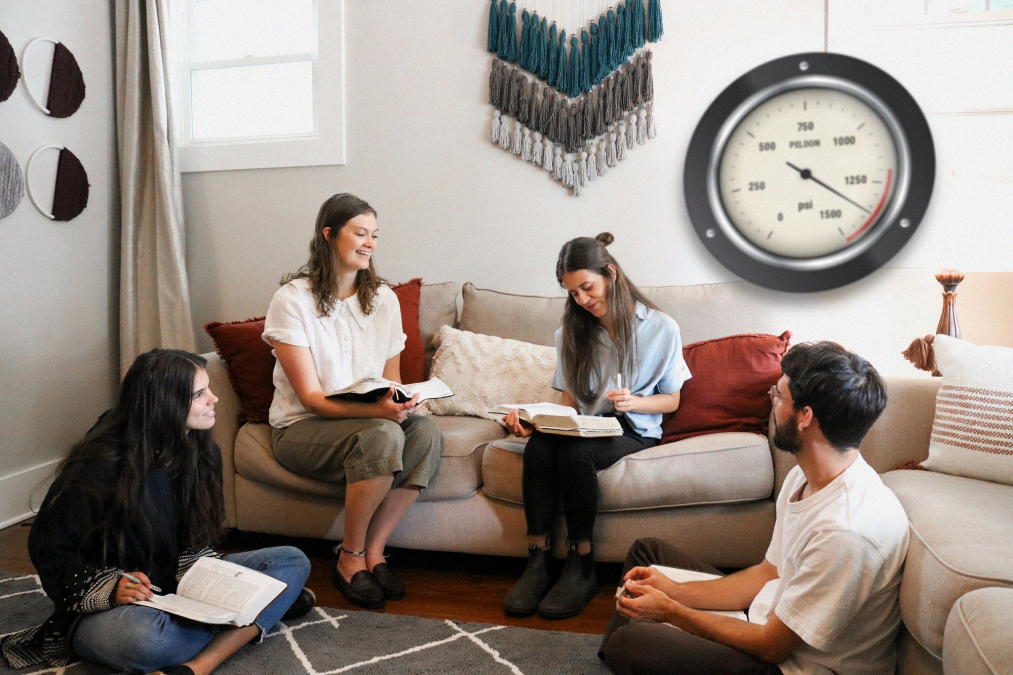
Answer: psi 1375
